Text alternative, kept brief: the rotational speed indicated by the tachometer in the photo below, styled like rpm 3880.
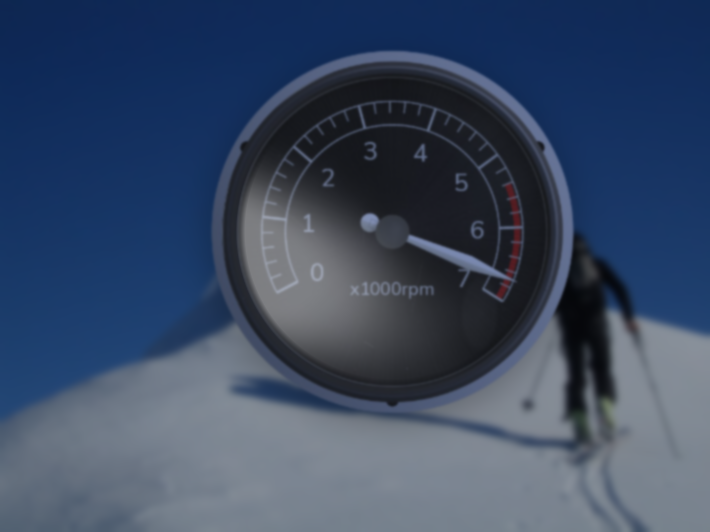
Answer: rpm 6700
